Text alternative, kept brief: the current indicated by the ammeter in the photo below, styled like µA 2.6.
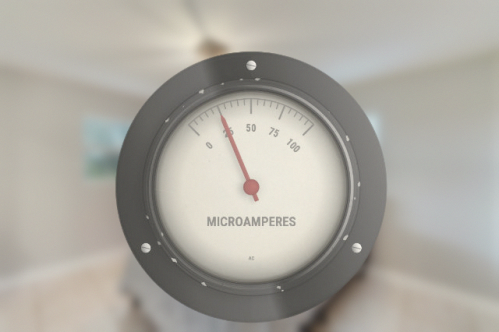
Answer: µA 25
